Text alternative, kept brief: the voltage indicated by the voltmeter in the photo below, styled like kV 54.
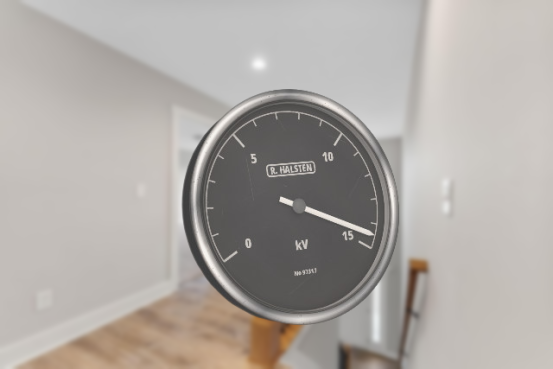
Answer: kV 14.5
